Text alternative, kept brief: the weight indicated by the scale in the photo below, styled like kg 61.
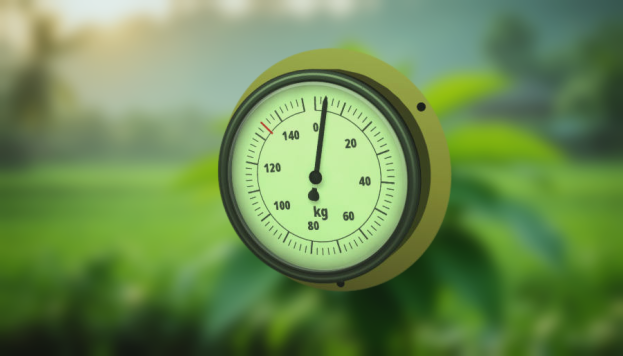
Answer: kg 4
